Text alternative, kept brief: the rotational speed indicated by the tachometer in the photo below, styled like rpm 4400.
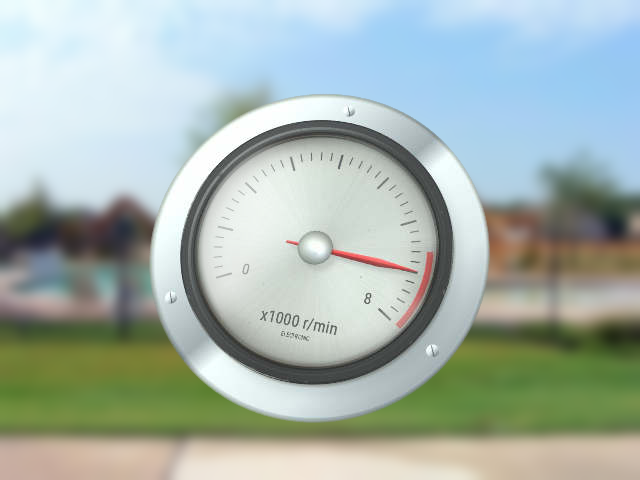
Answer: rpm 7000
